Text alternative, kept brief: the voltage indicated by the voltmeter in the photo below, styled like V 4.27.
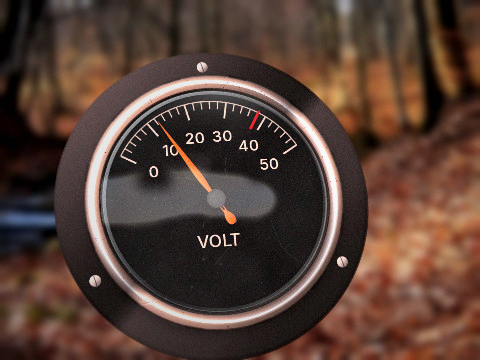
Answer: V 12
